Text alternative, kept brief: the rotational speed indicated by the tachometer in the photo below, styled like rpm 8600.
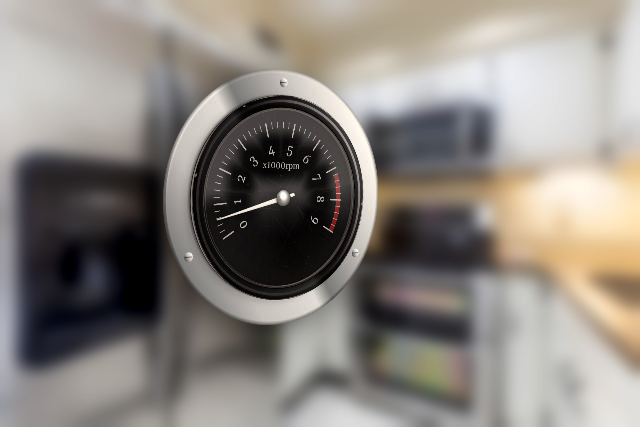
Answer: rpm 600
